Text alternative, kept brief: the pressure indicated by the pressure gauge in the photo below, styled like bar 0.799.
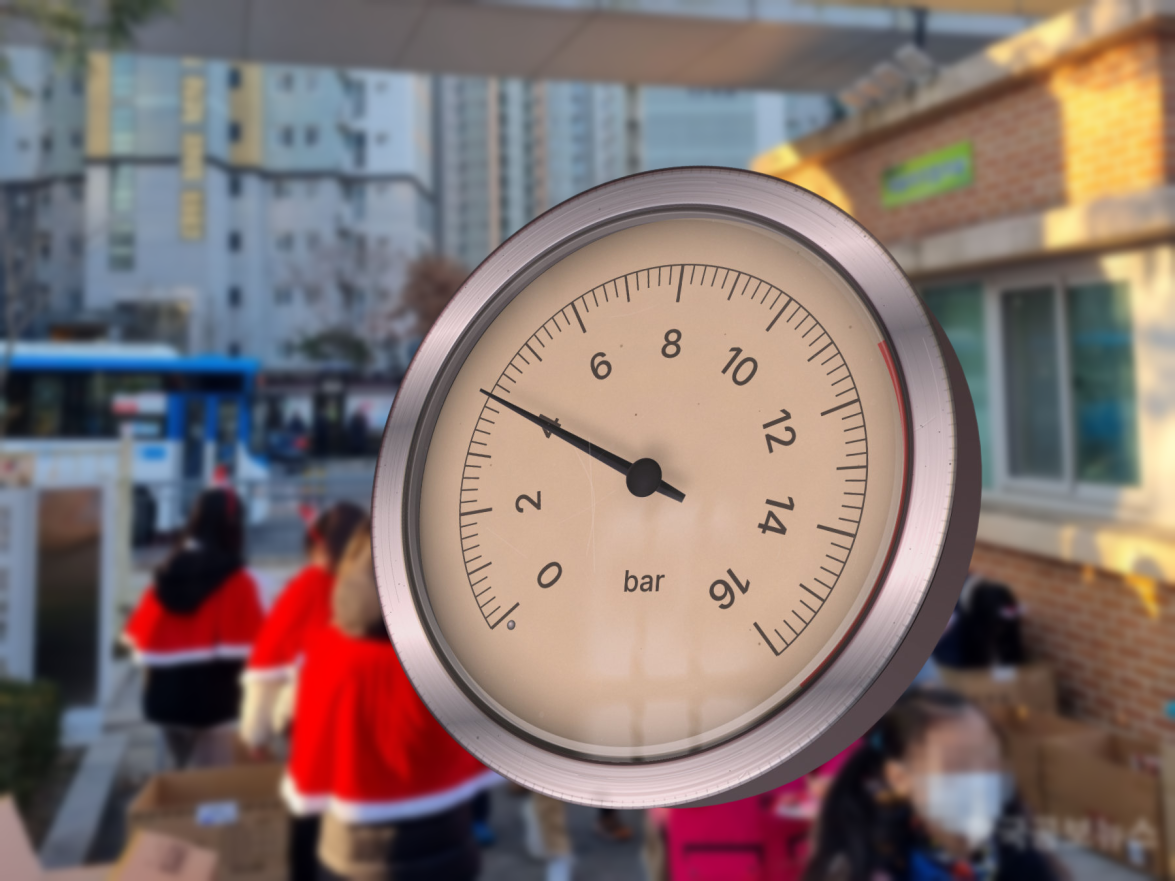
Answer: bar 4
